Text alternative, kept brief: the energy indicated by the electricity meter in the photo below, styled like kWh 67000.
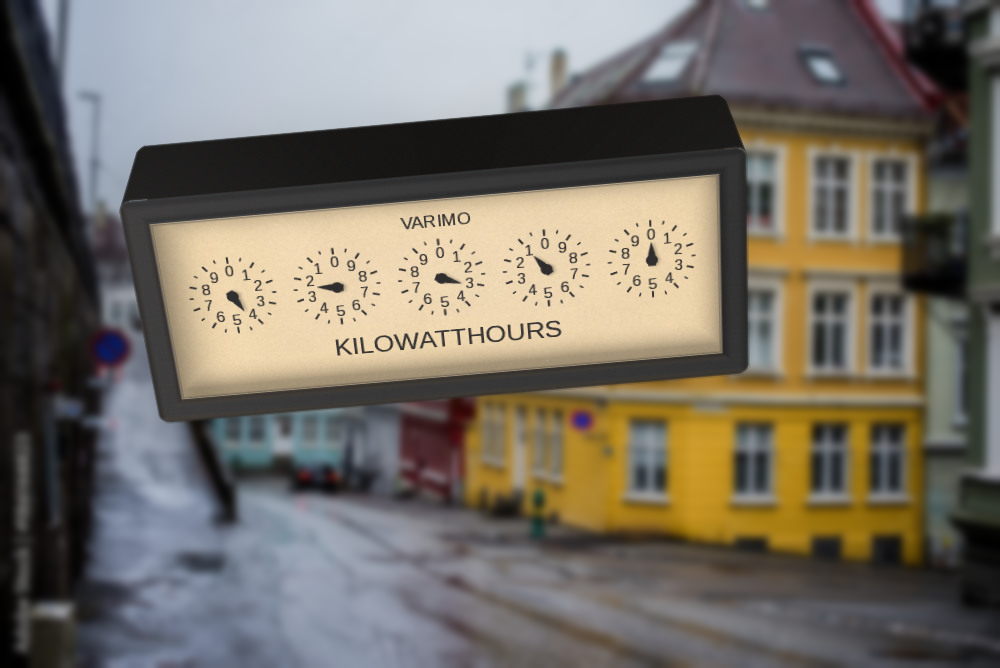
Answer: kWh 42310
